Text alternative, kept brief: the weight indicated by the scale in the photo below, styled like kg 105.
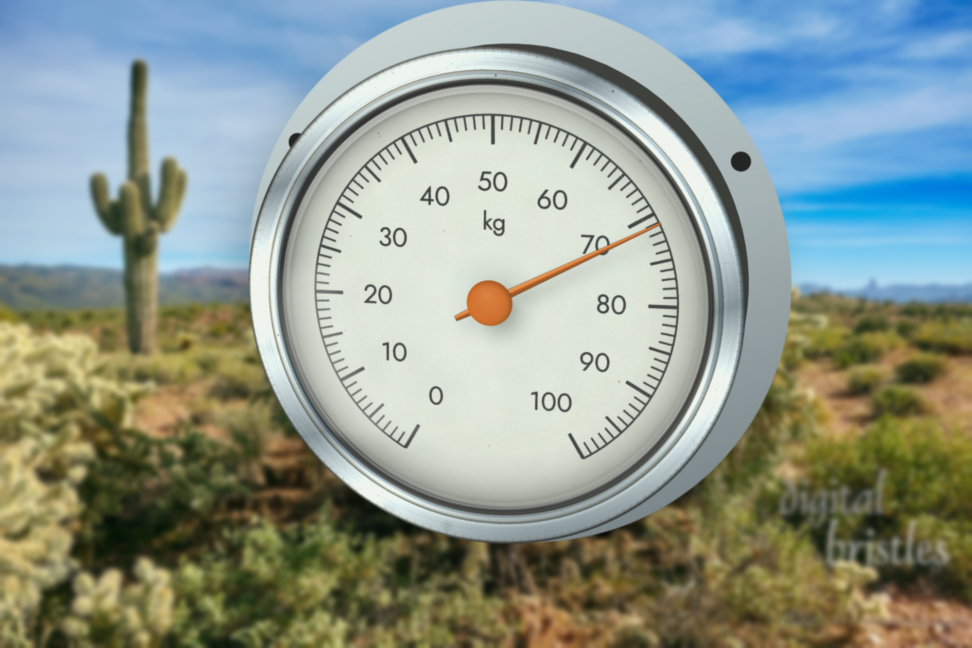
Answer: kg 71
